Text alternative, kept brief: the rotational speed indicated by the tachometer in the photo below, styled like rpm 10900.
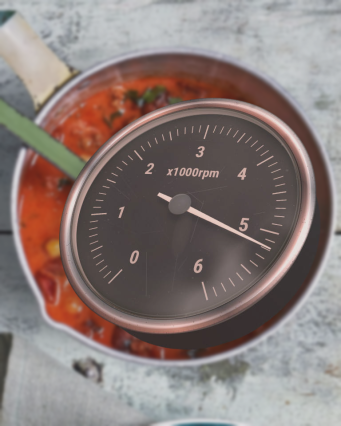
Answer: rpm 5200
